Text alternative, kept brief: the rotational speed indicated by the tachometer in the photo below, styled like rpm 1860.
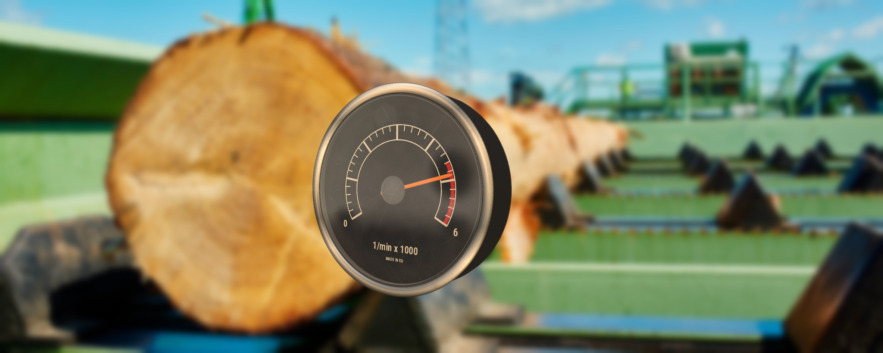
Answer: rpm 4900
